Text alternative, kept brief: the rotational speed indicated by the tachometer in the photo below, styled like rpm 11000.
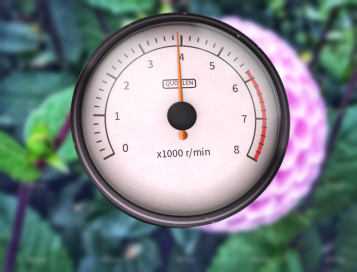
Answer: rpm 3900
